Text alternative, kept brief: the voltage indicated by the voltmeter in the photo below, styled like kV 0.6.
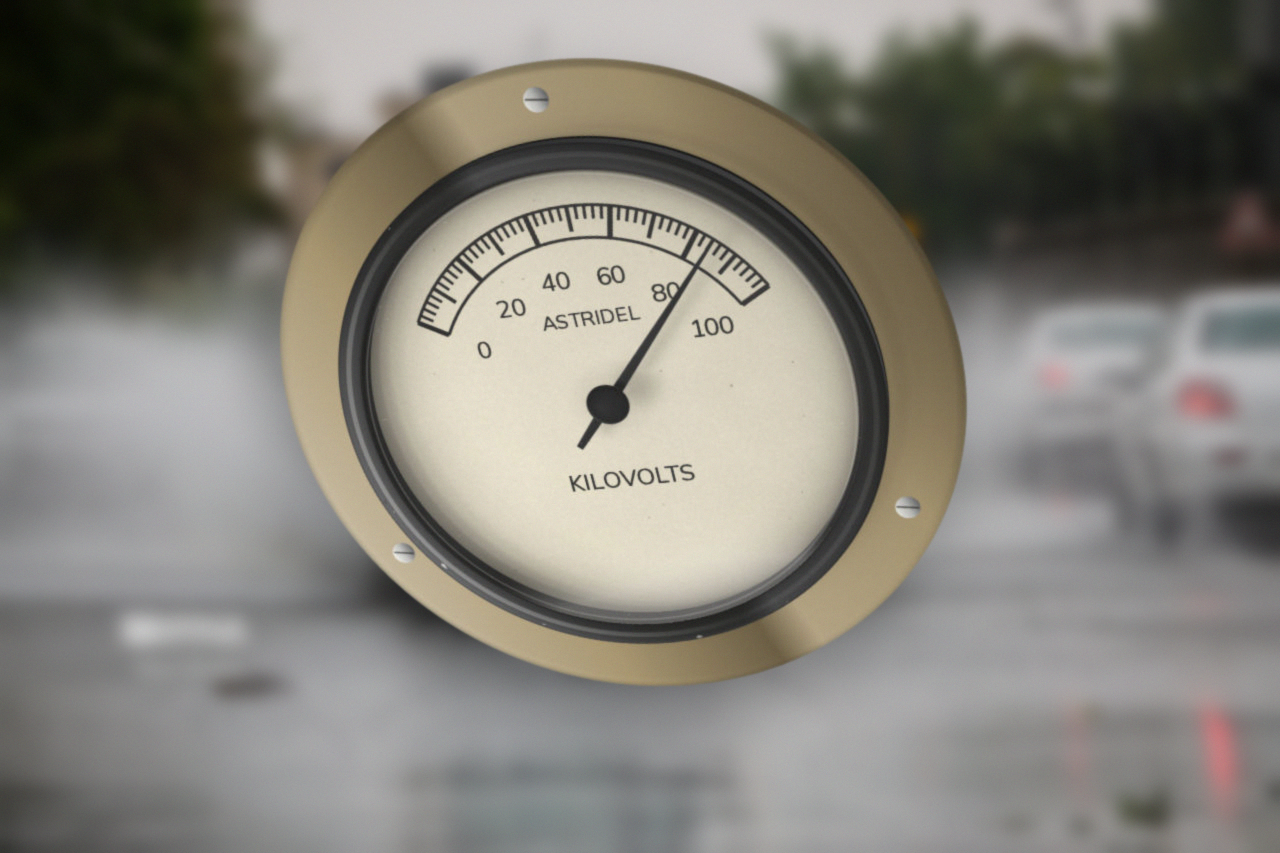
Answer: kV 84
